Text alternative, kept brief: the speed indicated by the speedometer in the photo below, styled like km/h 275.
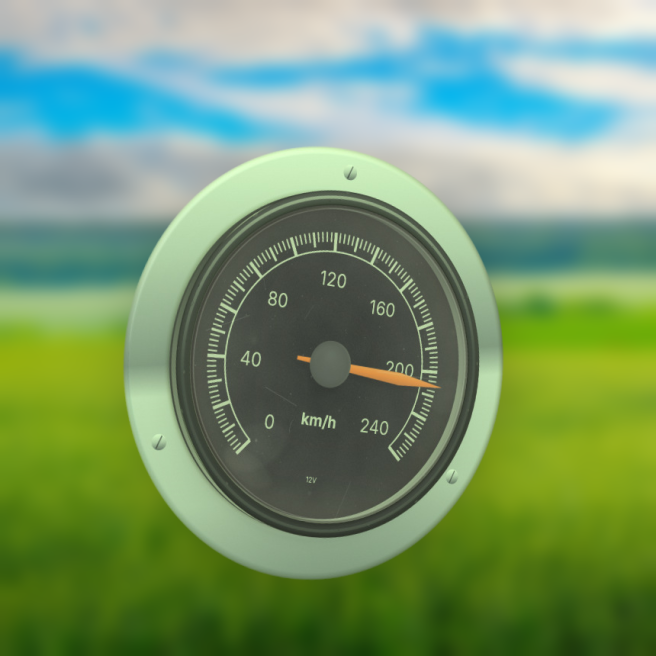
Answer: km/h 206
